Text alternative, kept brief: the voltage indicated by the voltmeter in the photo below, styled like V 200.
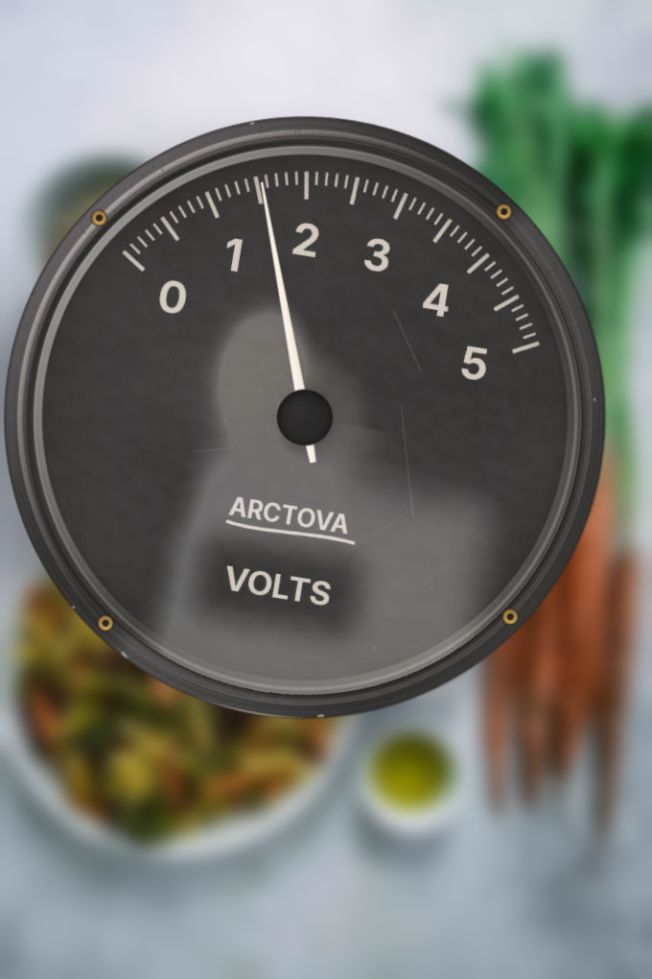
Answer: V 1.55
